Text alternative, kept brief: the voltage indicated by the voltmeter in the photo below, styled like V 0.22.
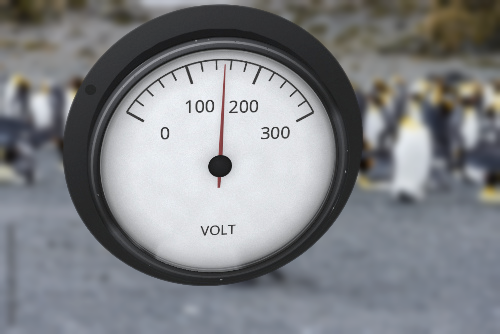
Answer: V 150
